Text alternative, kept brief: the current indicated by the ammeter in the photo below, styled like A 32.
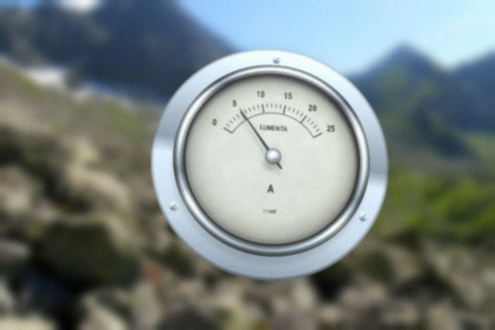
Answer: A 5
